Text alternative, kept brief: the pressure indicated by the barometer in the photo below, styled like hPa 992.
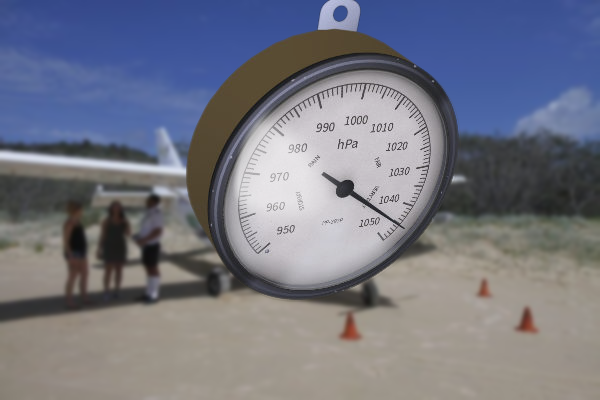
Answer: hPa 1045
